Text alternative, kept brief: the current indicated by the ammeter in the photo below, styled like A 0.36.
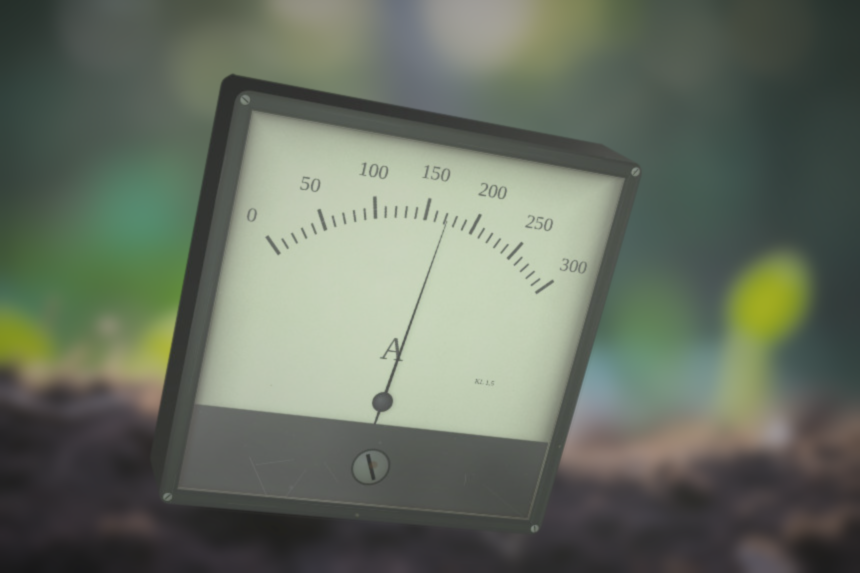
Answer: A 170
